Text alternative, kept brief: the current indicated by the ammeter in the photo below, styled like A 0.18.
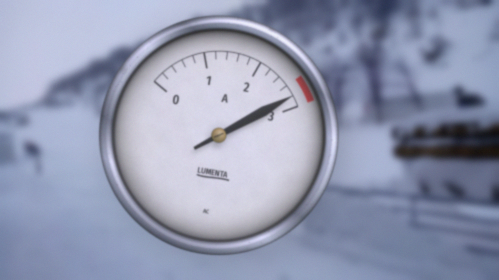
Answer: A 2.8
